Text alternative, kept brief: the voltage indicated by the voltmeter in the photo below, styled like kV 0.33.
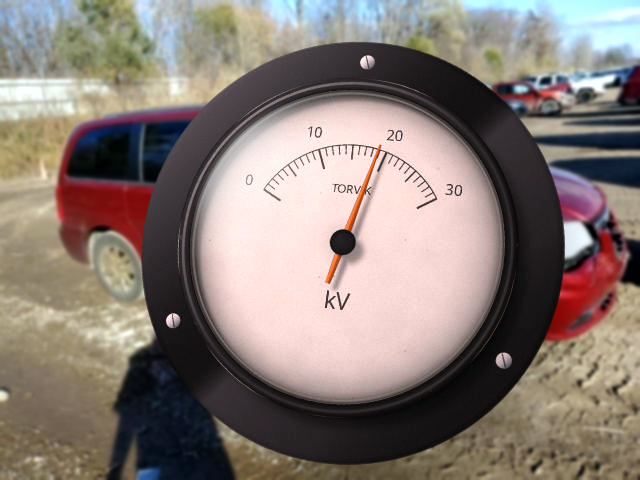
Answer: kV 19
